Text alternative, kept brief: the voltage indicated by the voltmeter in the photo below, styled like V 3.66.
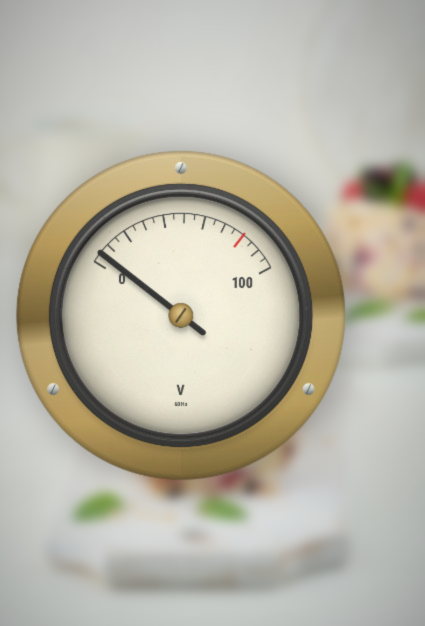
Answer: V 5
